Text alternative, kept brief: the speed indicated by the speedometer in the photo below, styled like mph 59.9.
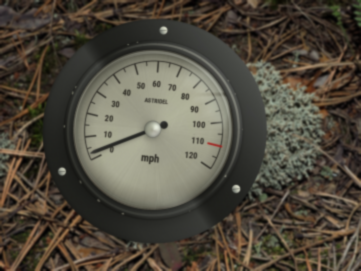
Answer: mph 2.5
